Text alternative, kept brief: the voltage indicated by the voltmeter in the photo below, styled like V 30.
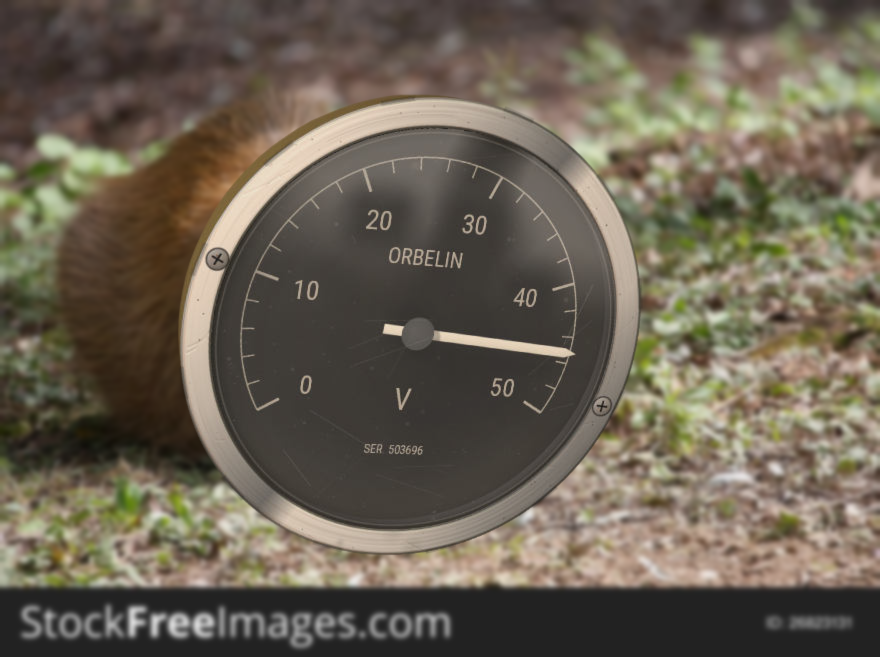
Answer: V 45
